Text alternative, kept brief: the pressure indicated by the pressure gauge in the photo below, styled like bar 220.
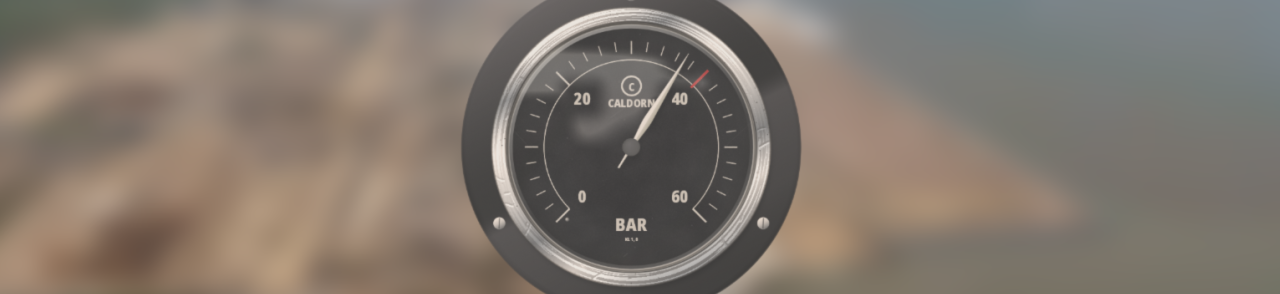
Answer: bar 37
